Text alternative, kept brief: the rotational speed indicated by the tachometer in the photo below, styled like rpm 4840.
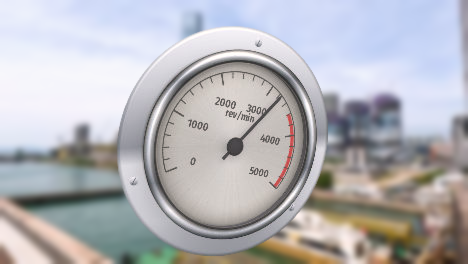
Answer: rpm 3200
